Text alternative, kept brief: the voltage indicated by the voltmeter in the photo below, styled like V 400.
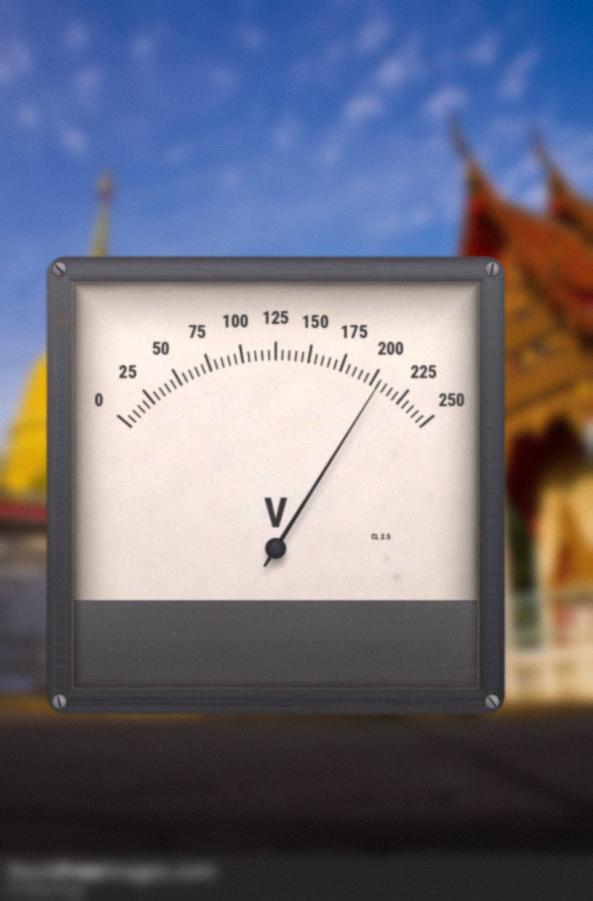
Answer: V 205
